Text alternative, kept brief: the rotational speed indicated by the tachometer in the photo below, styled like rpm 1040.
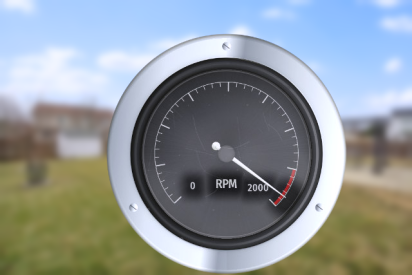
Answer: rpm 1925
